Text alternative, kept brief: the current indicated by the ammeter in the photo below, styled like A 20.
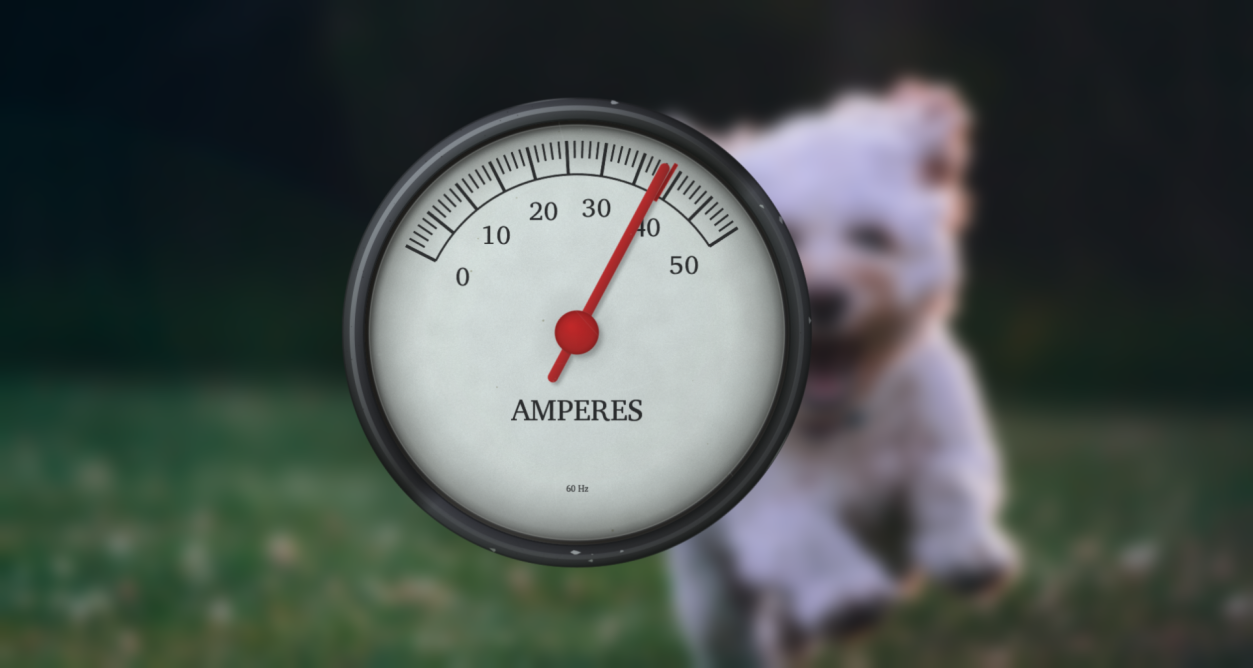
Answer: A 38
